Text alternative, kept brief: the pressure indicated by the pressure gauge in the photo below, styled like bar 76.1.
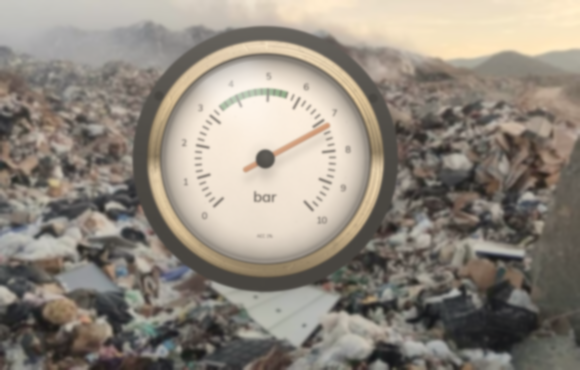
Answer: bar 7.2
